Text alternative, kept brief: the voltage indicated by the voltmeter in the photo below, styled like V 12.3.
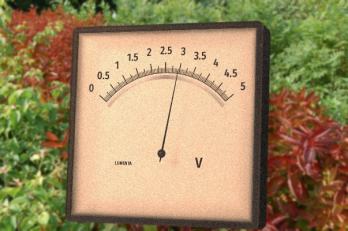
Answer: V 3
